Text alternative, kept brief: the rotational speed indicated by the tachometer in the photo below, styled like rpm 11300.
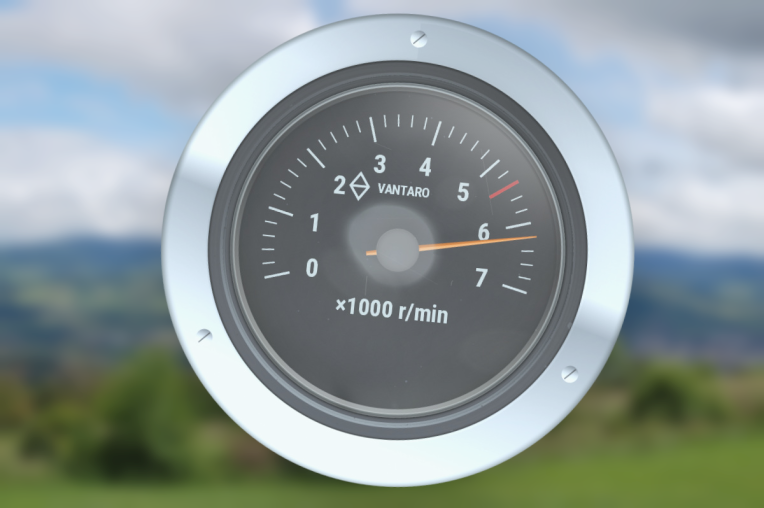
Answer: rpm 6200
